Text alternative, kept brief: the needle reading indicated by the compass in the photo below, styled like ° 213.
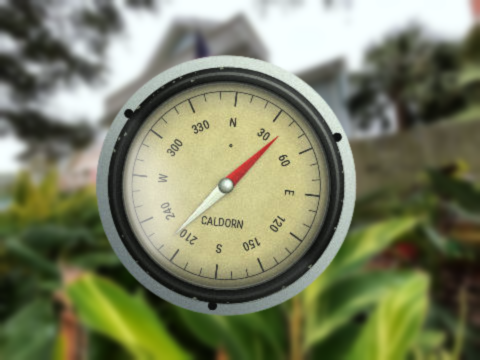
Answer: ° 40
